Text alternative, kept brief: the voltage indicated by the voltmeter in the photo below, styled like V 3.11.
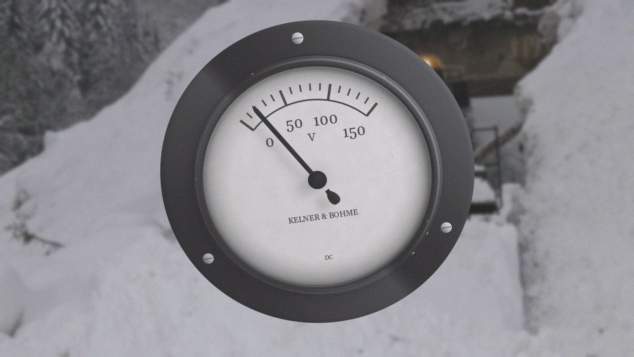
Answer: V 20
